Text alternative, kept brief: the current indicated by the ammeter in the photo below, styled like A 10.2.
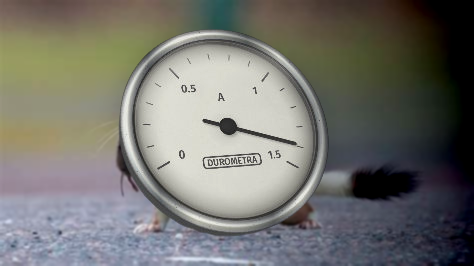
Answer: A 1.4
